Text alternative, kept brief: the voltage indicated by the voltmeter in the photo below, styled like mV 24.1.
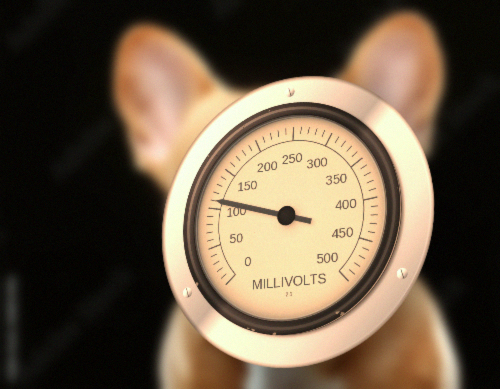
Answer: mV 110
